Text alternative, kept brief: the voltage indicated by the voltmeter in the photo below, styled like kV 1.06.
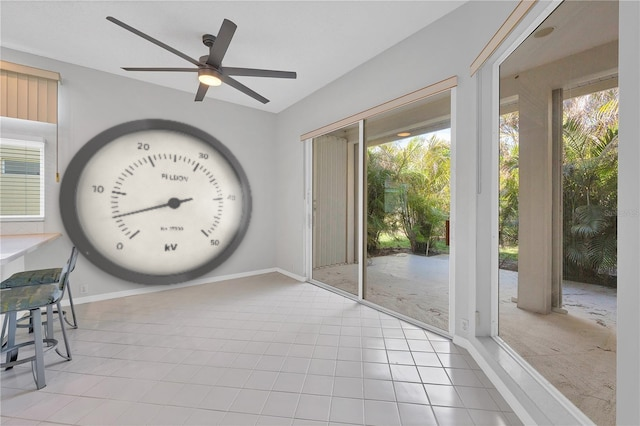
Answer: kV 5
